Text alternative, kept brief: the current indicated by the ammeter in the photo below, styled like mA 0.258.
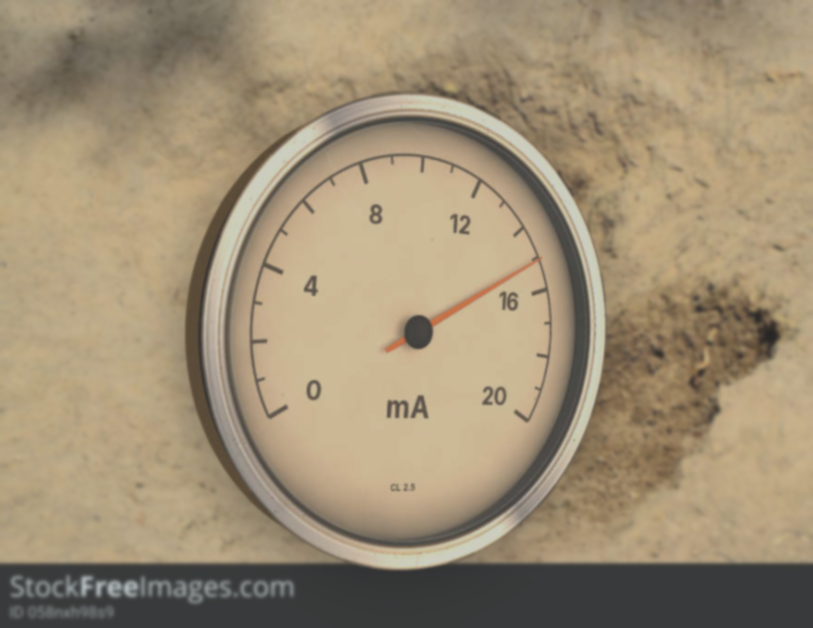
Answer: mA 15
